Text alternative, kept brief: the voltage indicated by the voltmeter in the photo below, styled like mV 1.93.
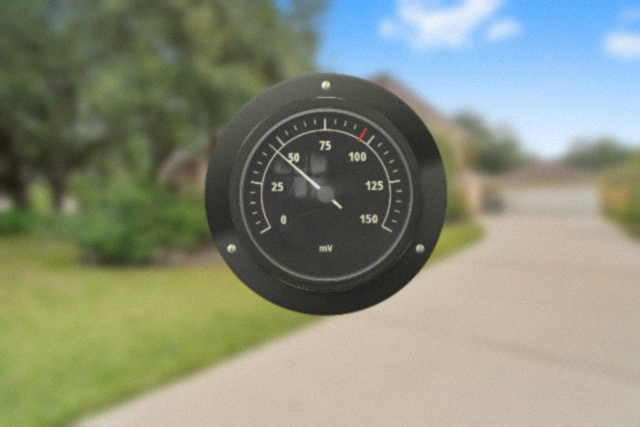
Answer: mV 45
